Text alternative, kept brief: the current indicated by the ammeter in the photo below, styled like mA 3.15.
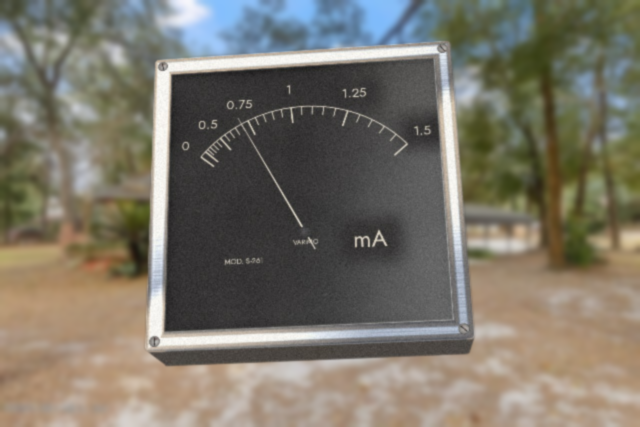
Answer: mA 0.7
